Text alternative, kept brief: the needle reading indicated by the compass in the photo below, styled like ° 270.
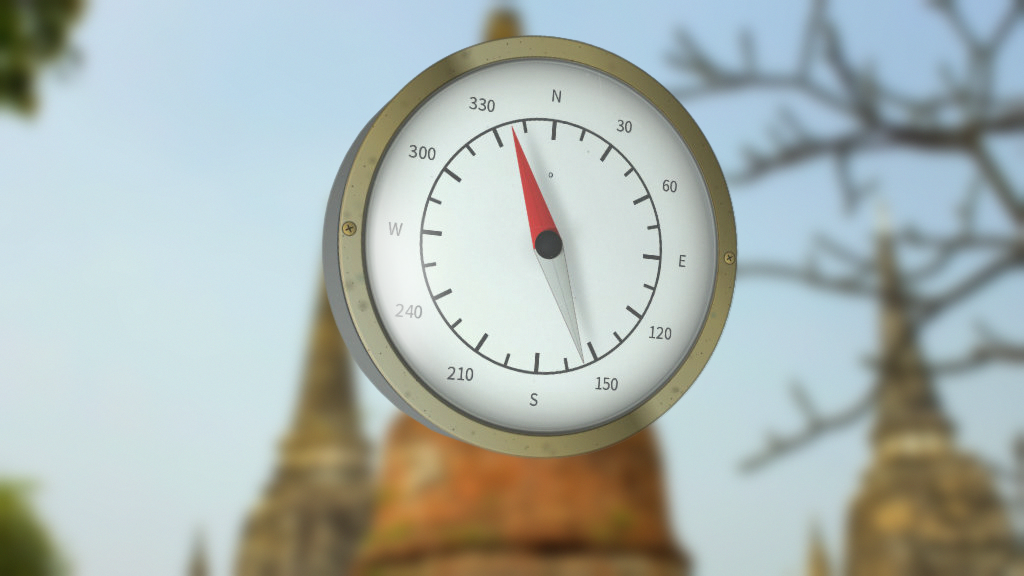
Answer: ° 337.5
